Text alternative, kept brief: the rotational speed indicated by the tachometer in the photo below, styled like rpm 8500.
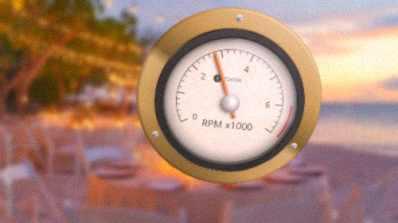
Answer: rpm 2800
